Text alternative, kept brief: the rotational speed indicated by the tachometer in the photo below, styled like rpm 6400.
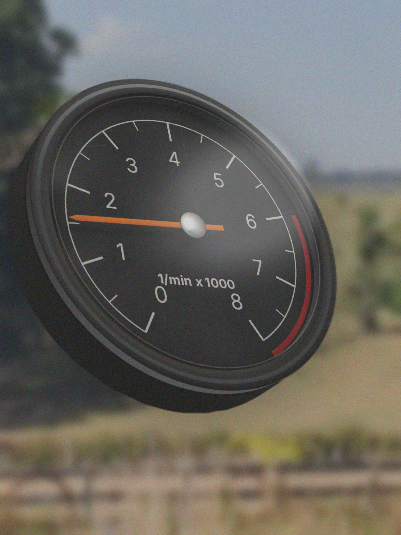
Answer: rpm 1500
